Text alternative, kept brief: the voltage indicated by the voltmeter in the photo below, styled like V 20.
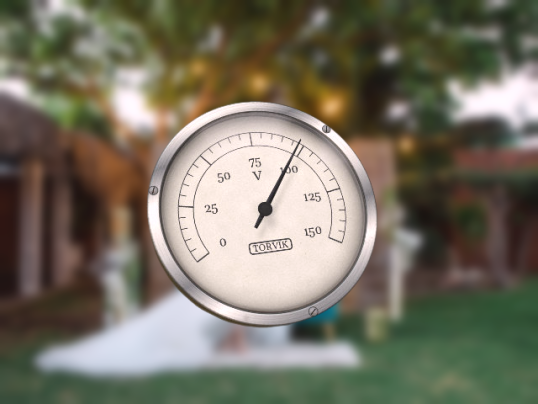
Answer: V 97.5
